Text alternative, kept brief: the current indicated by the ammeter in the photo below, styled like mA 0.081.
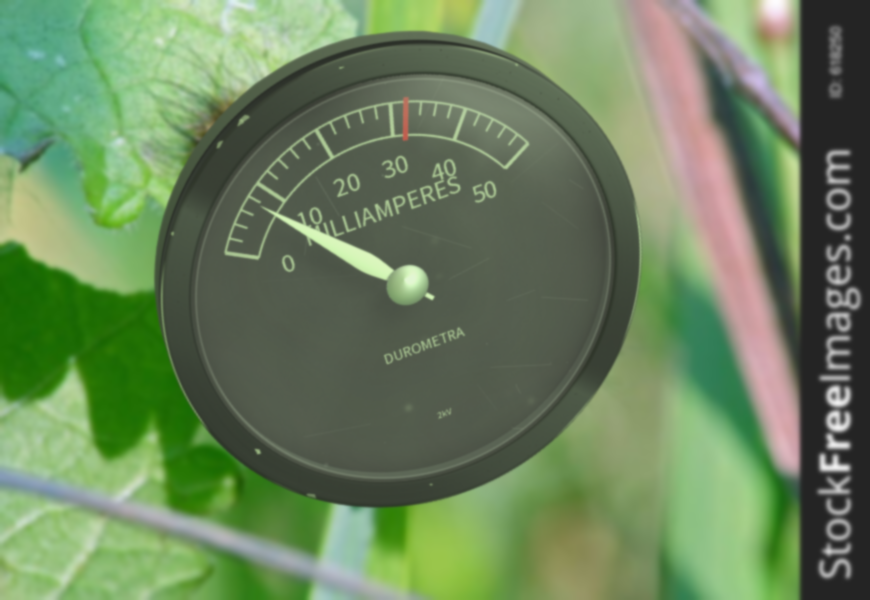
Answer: mA 8
